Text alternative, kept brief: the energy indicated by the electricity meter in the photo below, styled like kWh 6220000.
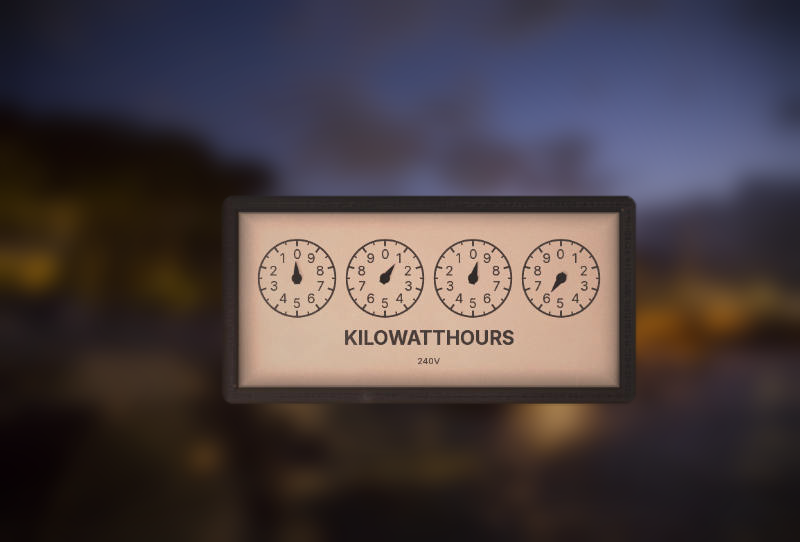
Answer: kWh 96
